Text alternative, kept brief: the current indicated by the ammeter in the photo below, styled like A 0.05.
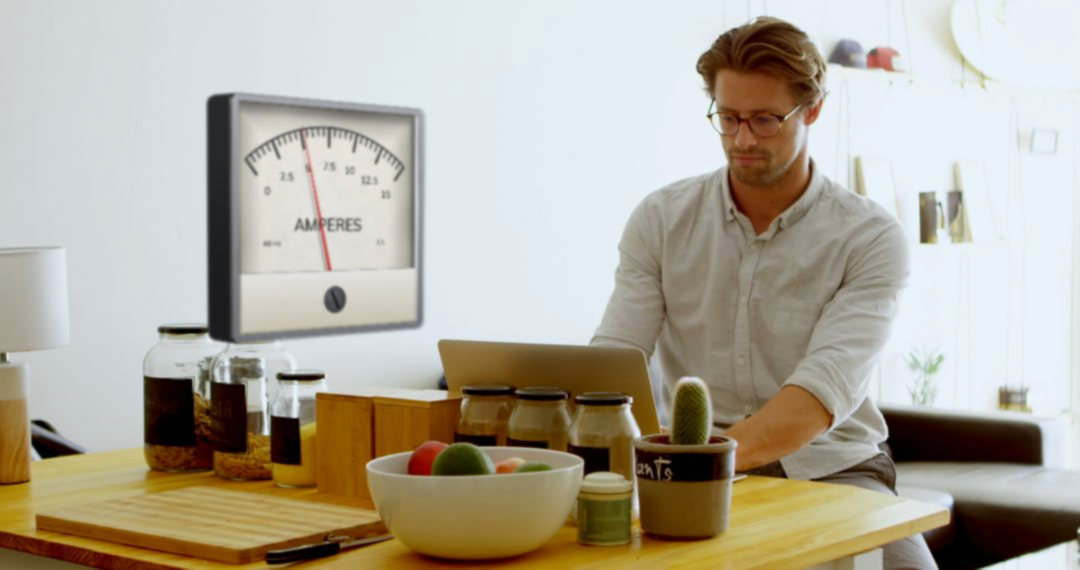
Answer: A 5
